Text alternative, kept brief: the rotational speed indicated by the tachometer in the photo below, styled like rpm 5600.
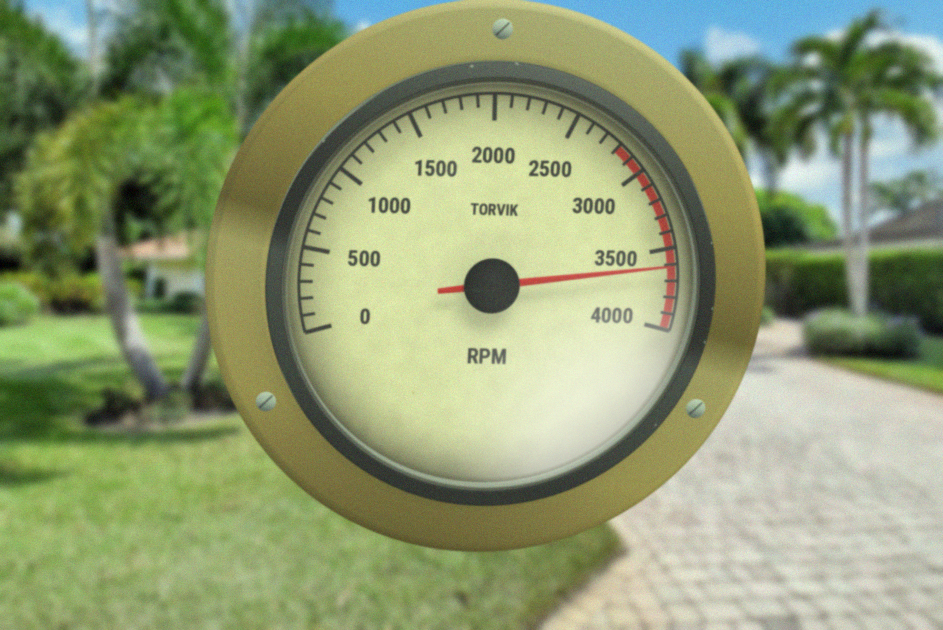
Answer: rpm 3600
